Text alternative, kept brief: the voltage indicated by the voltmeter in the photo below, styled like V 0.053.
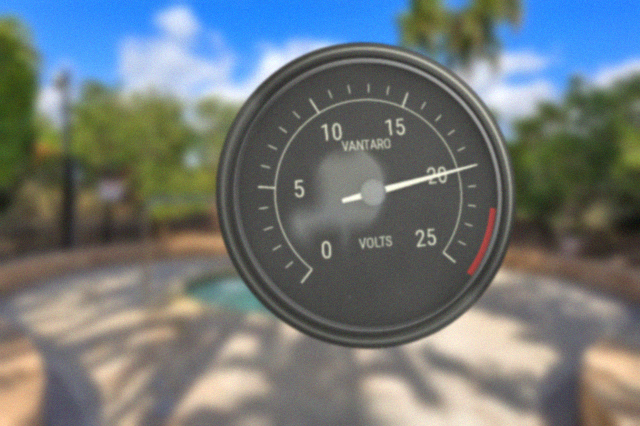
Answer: V 20
